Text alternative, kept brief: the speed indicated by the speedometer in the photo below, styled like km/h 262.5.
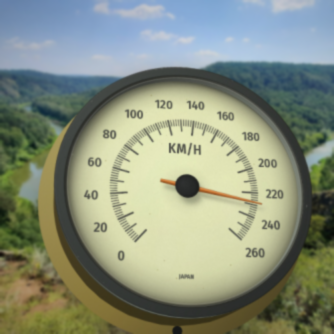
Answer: km/h 230
